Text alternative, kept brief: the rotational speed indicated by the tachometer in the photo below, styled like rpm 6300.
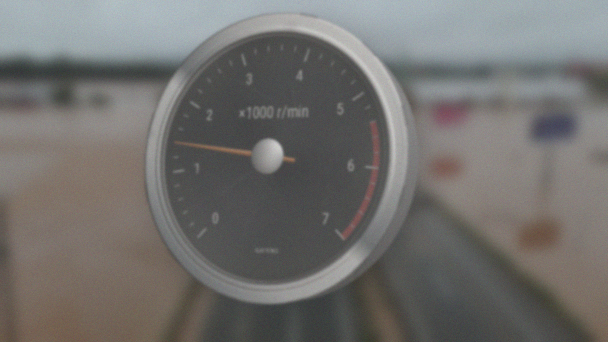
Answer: rpm 1400
